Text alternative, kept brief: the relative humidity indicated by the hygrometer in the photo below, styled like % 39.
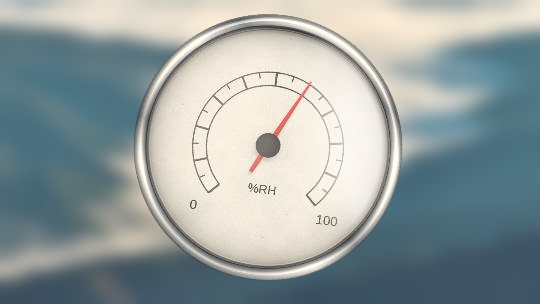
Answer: % 60
